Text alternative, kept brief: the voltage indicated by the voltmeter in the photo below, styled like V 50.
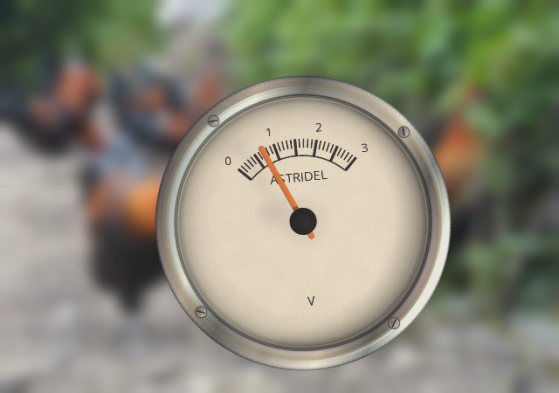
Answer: V 0.7
